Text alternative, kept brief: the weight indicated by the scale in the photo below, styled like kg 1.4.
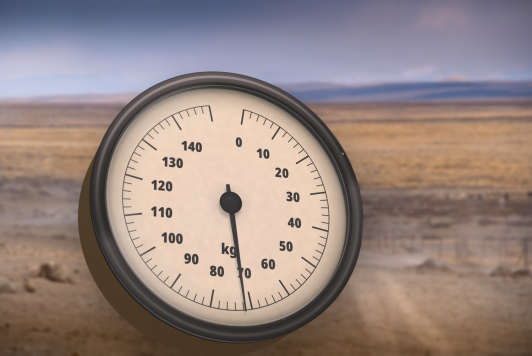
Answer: kg 72
